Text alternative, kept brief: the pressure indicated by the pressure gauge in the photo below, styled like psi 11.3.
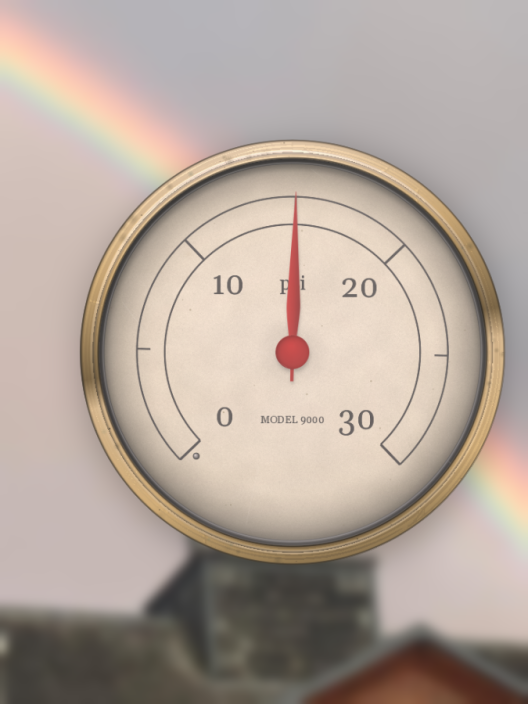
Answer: psi 15
